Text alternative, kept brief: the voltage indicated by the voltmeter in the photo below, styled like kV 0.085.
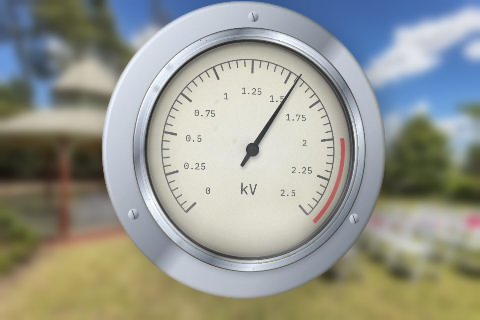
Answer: kV 1.55
